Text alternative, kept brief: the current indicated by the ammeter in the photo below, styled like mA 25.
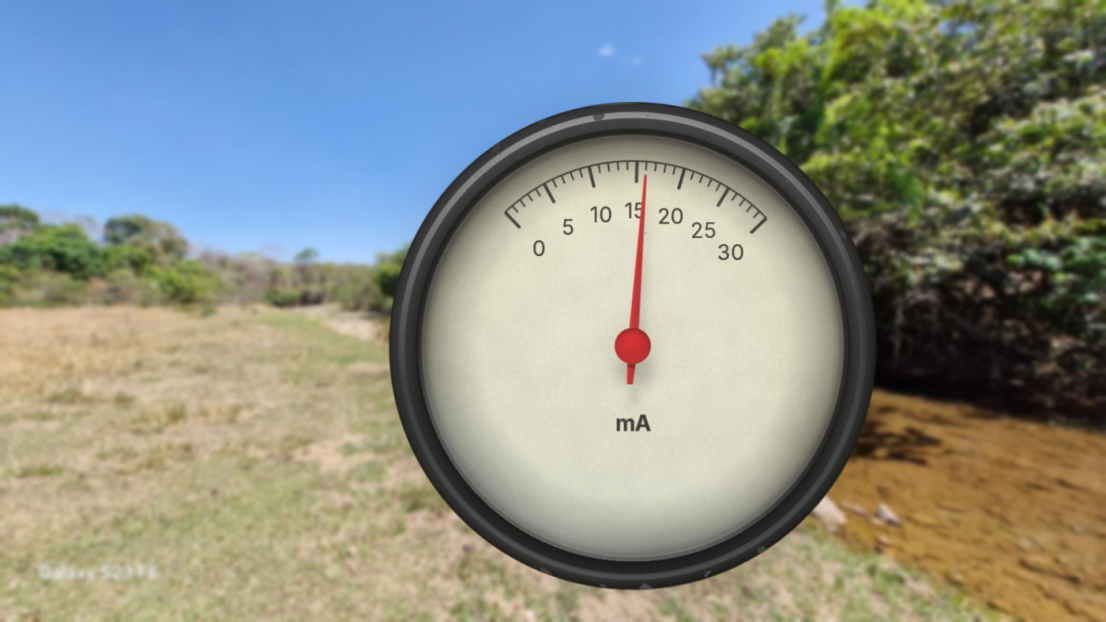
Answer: mA 16
